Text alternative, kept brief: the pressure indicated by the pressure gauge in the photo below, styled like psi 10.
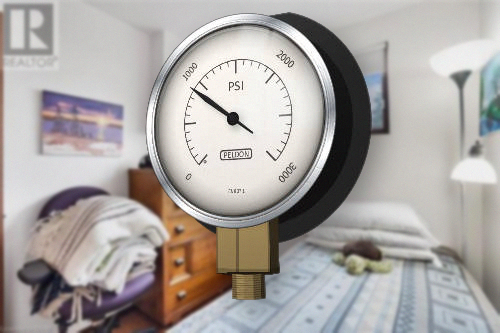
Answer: psi 900
